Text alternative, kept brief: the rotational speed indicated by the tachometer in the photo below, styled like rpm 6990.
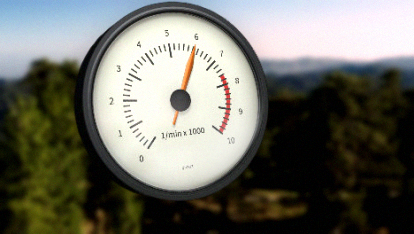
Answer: rpm 6000
